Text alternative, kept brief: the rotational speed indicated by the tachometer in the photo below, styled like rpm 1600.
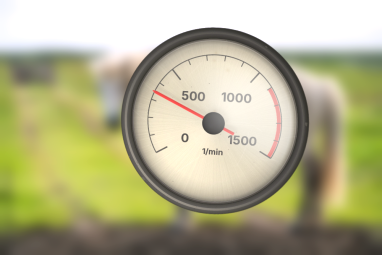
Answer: rpm 350
